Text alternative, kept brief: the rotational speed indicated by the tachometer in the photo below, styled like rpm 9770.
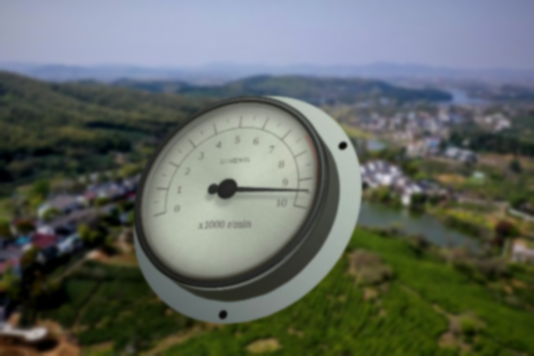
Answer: rpm 9500
